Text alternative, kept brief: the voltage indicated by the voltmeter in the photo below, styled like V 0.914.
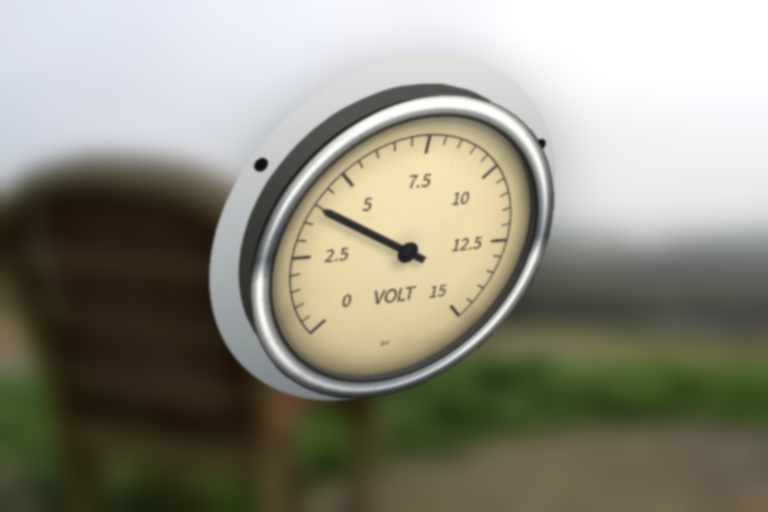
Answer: V 4
